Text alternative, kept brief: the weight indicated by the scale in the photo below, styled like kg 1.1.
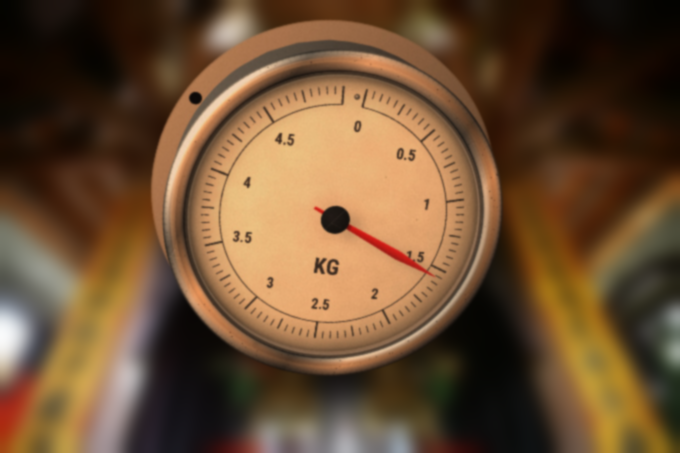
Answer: kg 1.55
